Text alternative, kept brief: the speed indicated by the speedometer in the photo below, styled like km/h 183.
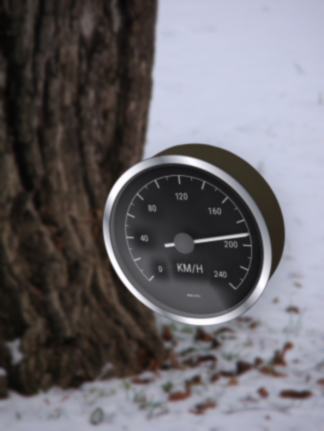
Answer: km/h 190
